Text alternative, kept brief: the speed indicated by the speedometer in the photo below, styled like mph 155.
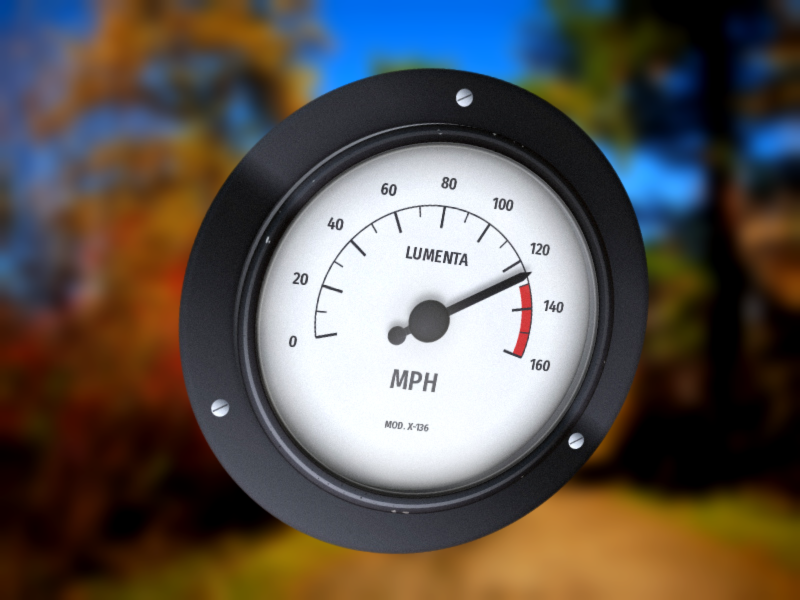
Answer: mph 125
